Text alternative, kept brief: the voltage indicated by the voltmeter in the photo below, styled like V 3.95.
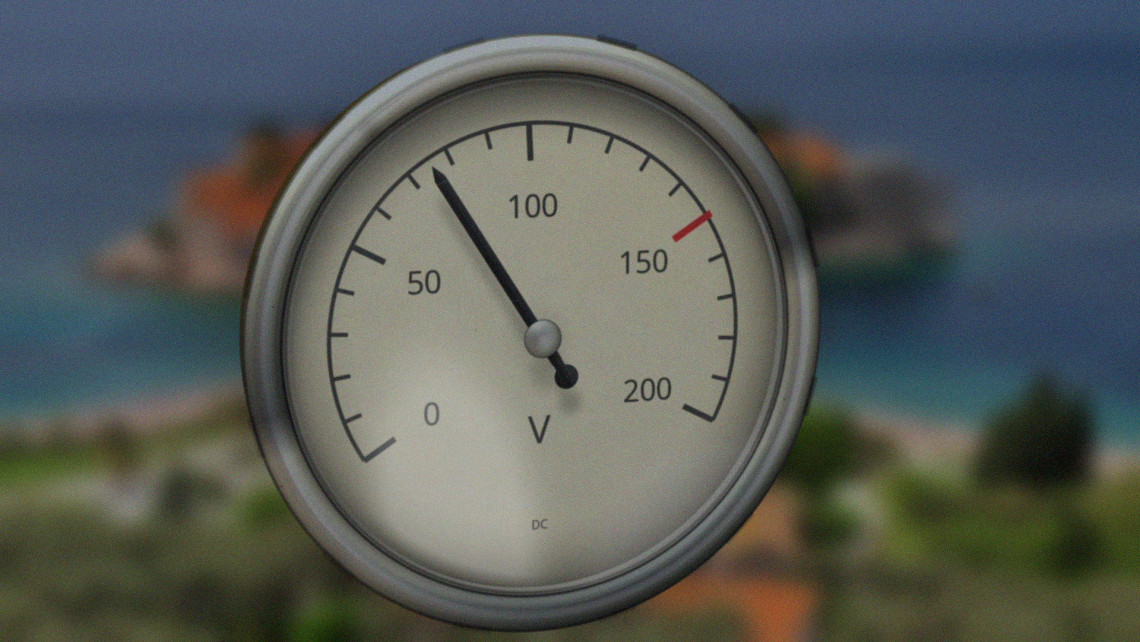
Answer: V 75
